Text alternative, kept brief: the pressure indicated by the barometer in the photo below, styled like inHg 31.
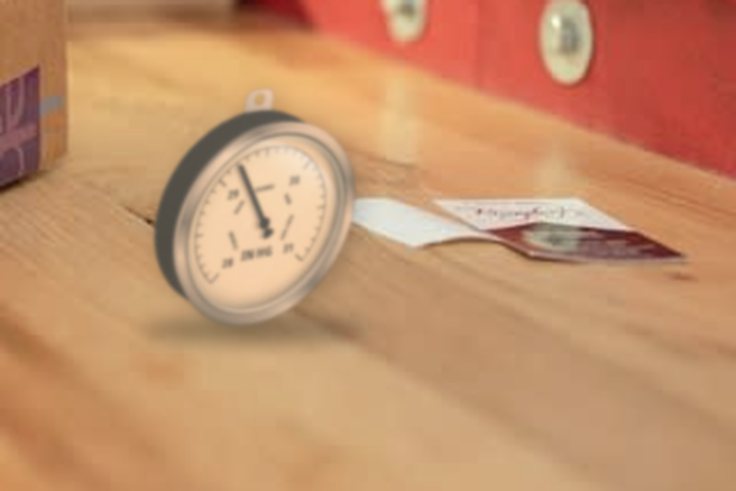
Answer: inHg 29.2
